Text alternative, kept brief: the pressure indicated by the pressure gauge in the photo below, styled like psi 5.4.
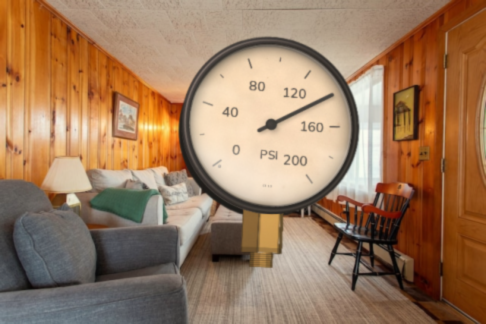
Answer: psi 140
